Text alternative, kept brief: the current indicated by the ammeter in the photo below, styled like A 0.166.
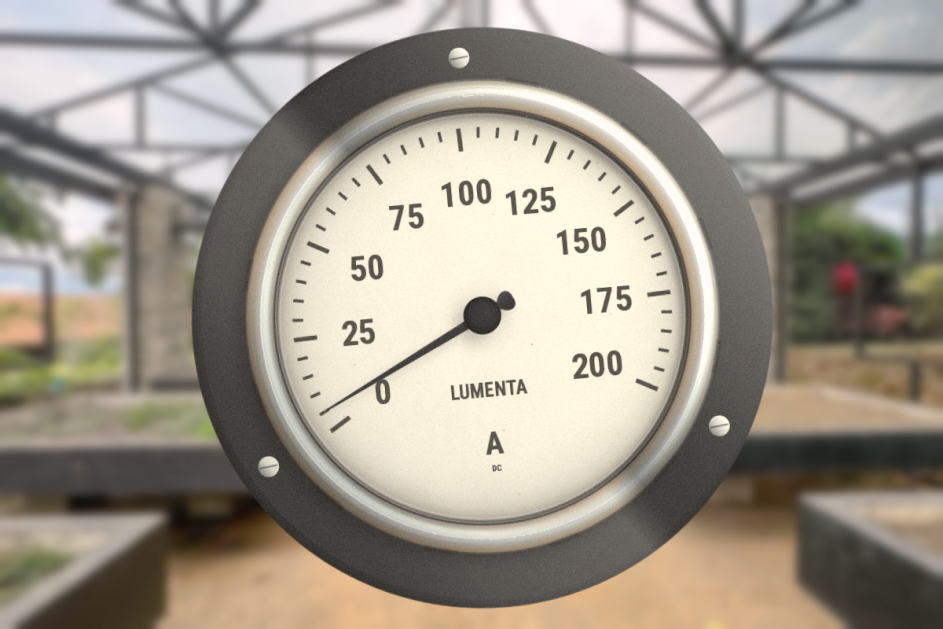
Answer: A 5
